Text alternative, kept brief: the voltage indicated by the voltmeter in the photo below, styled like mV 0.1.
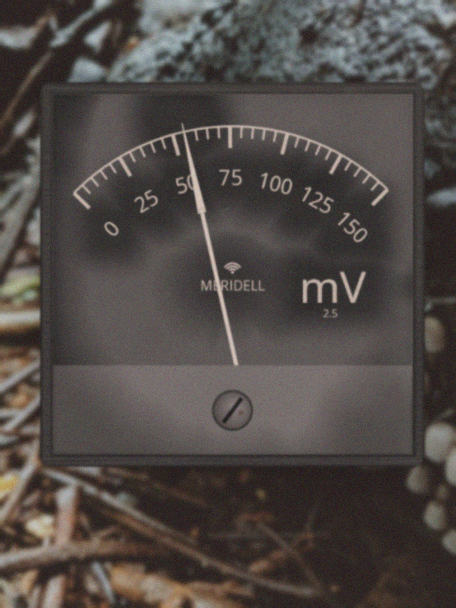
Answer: mV 55
